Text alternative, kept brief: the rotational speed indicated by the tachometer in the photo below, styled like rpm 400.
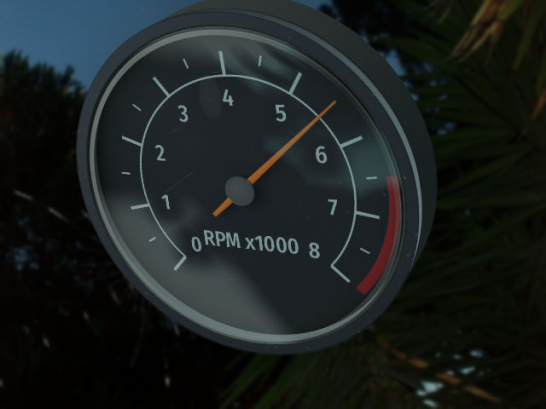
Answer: rpm 5500
